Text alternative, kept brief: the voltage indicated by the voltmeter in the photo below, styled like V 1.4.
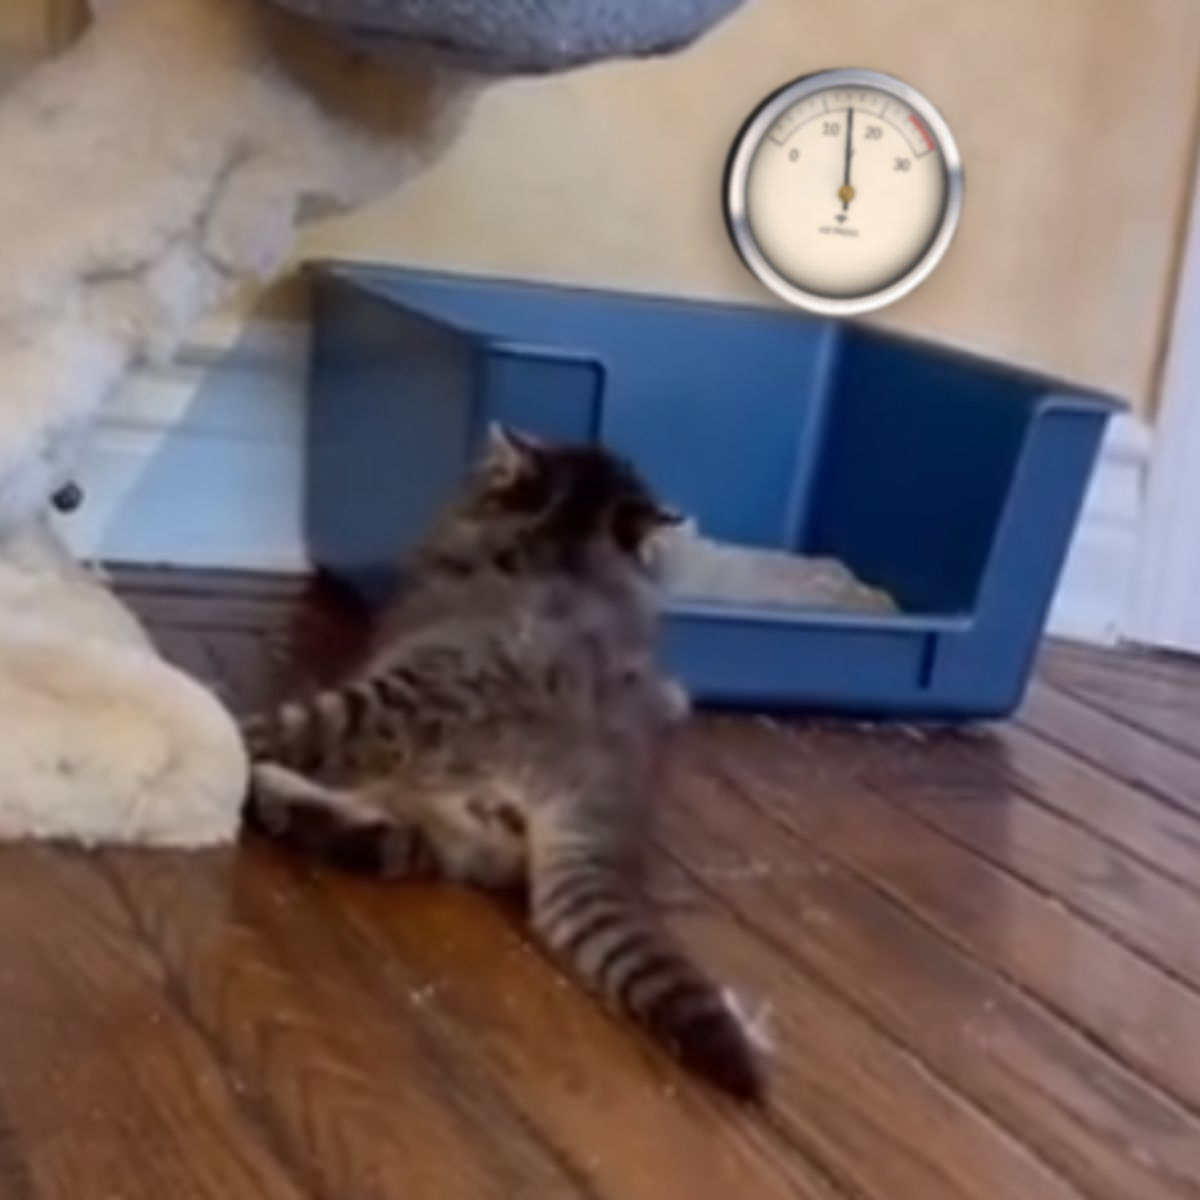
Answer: V 14
